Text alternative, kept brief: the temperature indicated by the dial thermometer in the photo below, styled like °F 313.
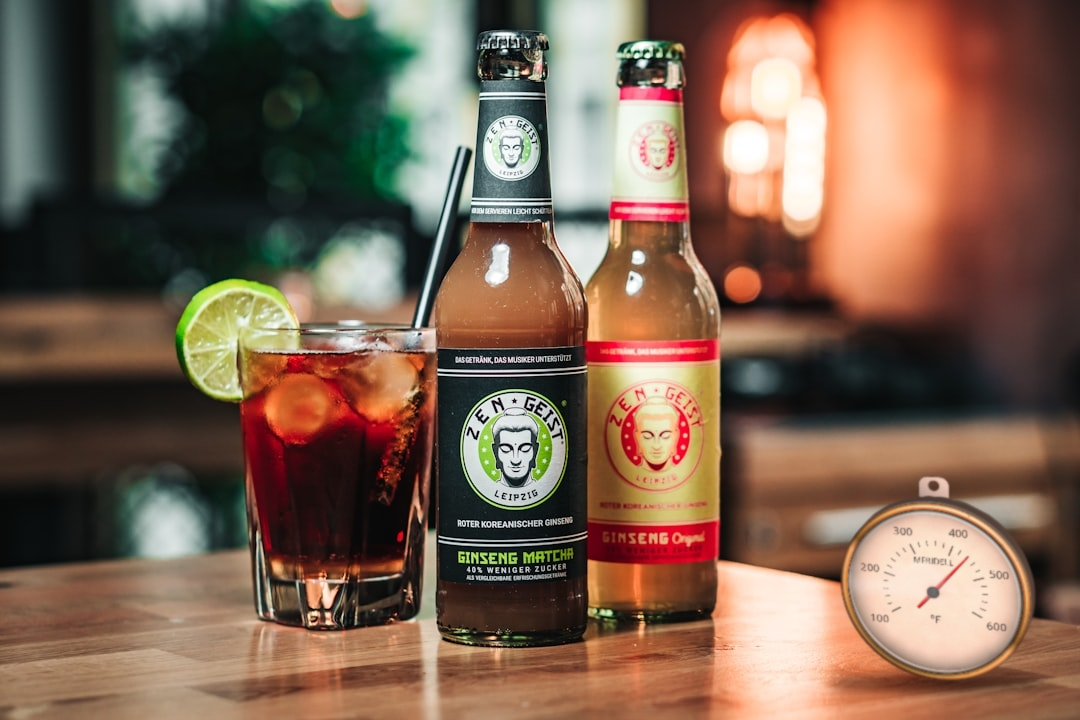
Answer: °F 440
